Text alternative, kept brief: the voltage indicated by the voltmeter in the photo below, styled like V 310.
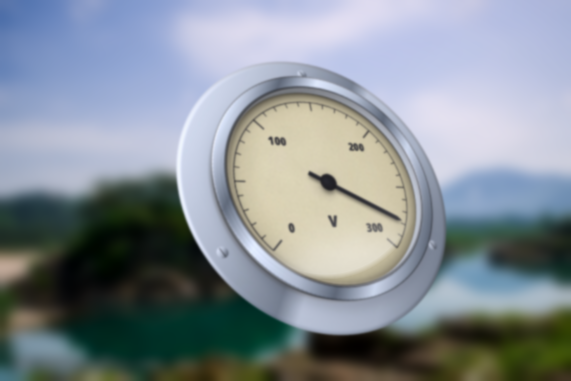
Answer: V 280
